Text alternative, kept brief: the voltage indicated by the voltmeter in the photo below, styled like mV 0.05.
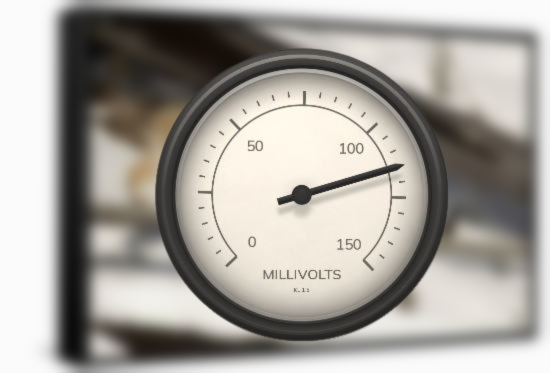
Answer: mV 115
